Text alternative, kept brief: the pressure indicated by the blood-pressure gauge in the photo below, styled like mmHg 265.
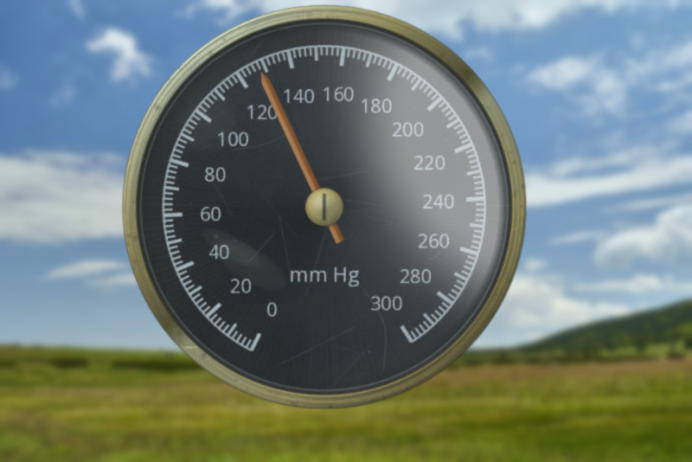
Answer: mmHg 128
